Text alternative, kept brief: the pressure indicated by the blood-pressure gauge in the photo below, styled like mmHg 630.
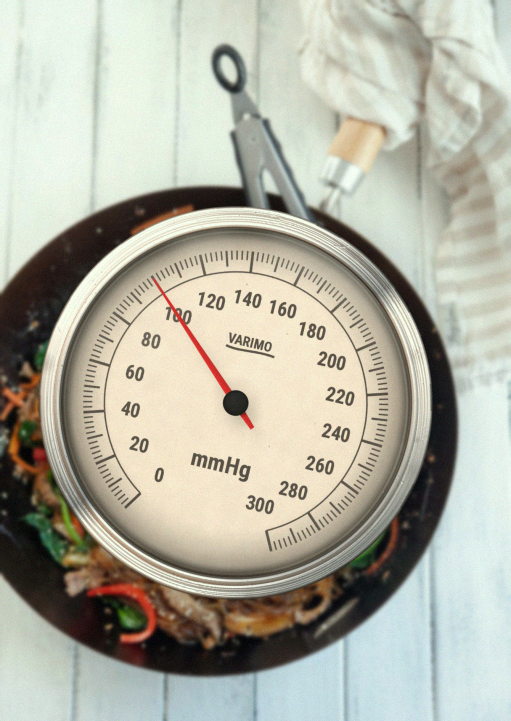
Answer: mmHg 100
